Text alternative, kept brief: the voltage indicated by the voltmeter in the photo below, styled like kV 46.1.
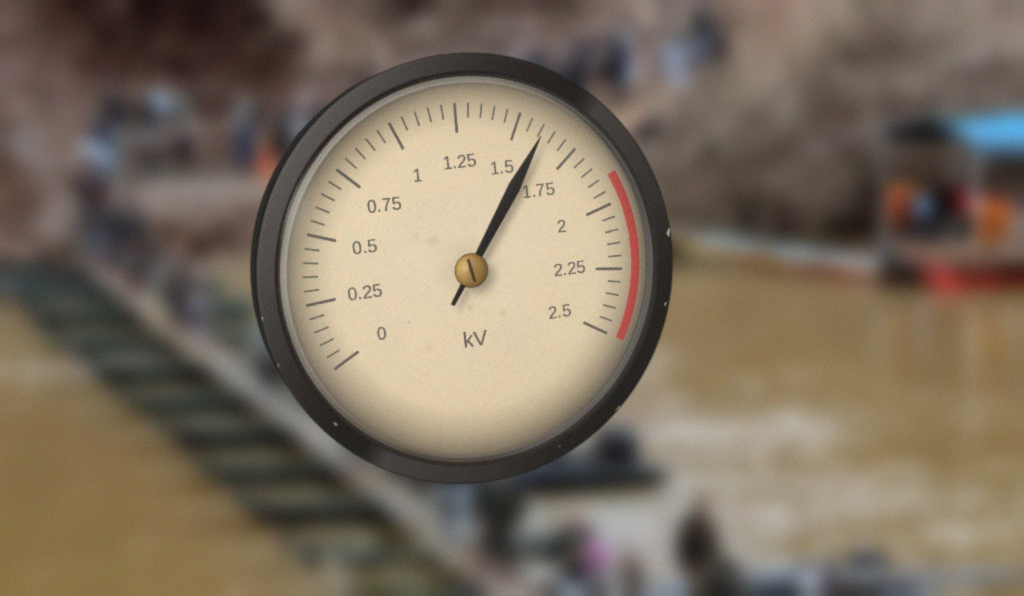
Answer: kV 1.6
